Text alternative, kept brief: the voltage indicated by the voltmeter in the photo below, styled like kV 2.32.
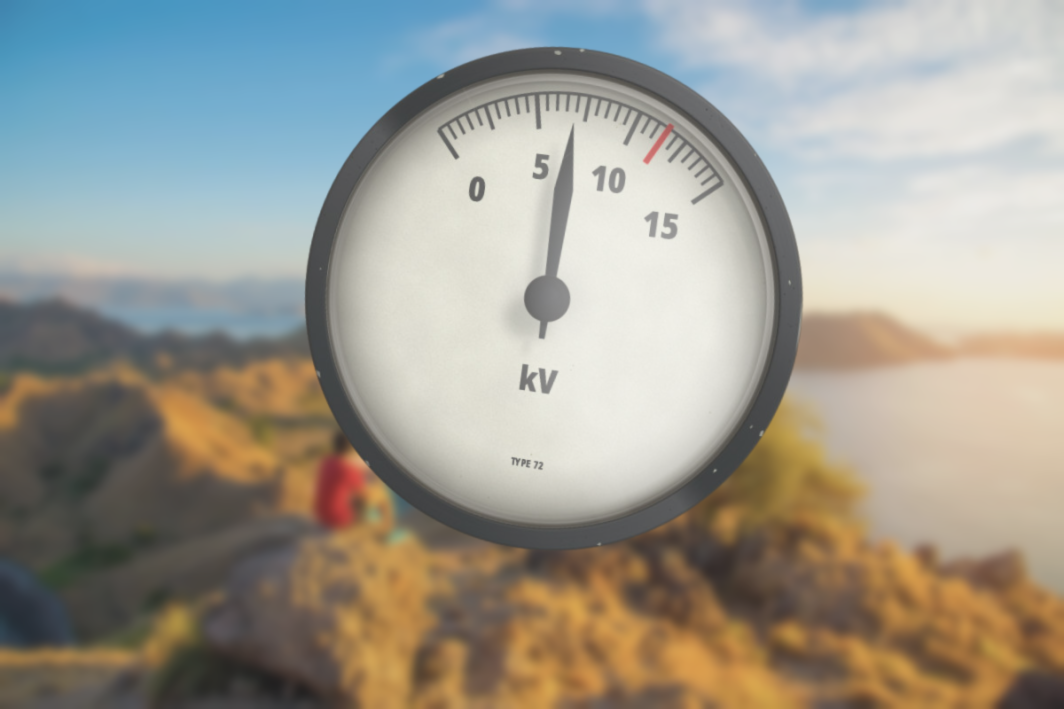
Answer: kV 7
